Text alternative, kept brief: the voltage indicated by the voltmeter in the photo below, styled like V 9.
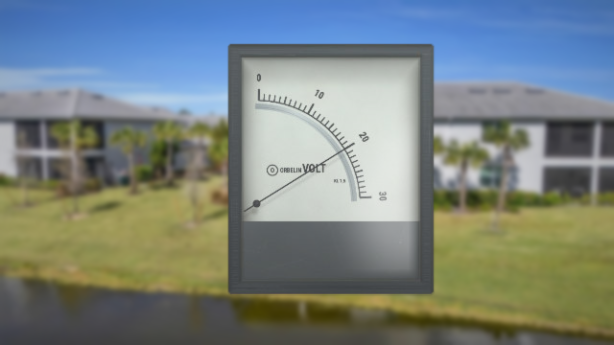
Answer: V 20
